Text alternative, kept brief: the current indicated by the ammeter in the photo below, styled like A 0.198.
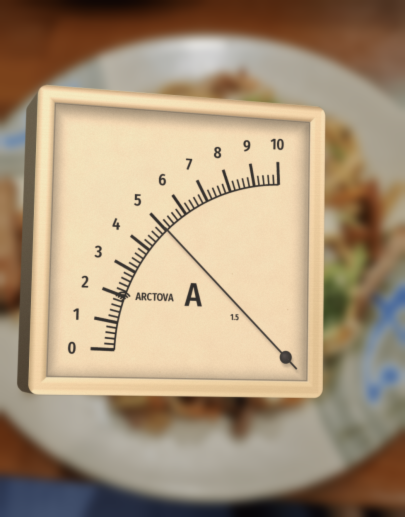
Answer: A 5
